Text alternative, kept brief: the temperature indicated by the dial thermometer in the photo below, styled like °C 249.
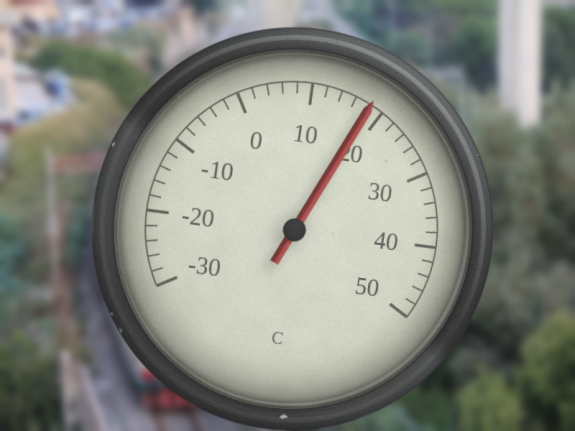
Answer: °C 18
